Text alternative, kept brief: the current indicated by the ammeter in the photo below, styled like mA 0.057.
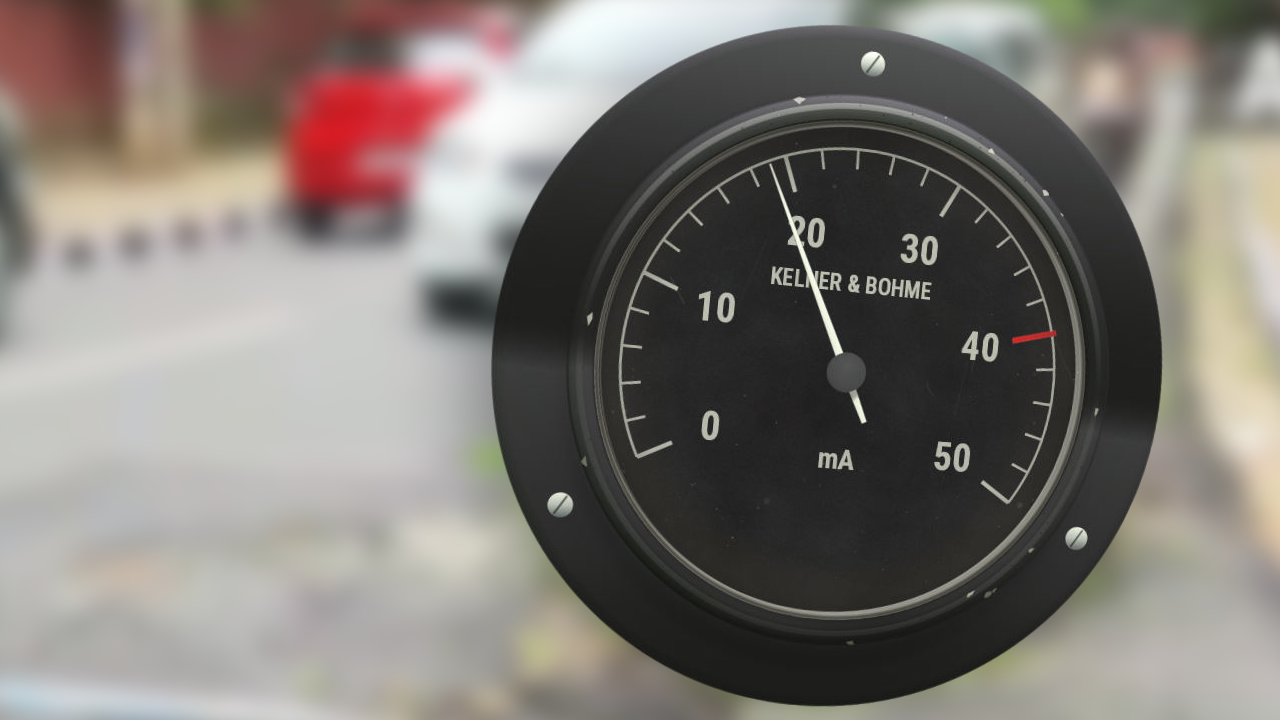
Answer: mA 19
